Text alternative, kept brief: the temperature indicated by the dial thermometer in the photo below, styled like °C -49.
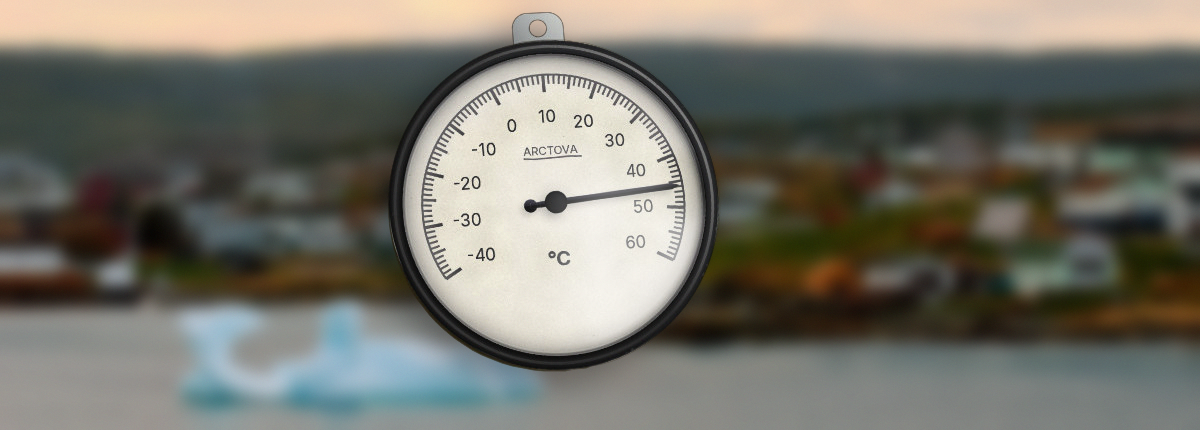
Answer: °C 46
